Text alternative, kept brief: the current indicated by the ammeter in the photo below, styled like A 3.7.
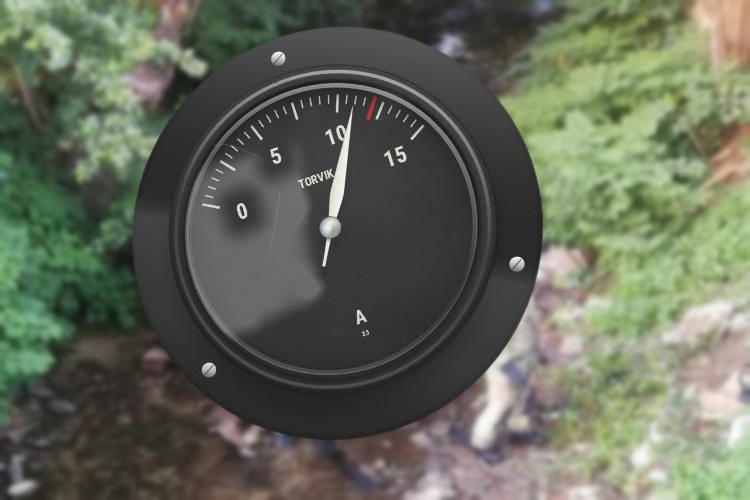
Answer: A 11
